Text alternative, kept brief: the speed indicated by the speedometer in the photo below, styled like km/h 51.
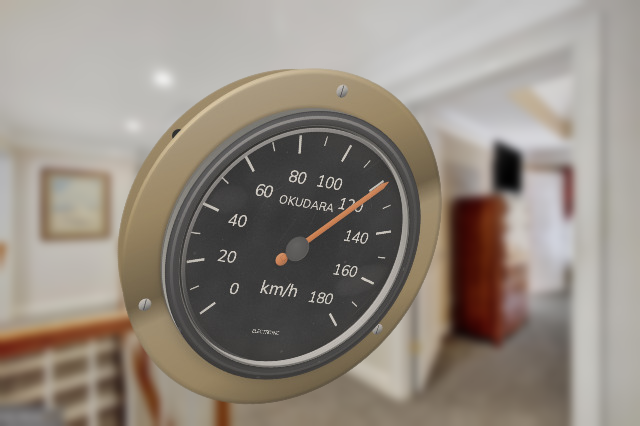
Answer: km/h 120
